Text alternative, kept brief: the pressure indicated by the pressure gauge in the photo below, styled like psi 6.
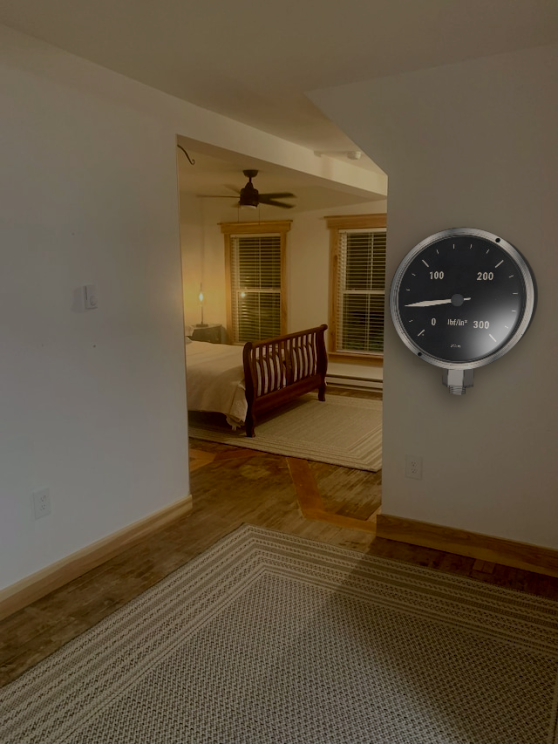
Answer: psi 40
